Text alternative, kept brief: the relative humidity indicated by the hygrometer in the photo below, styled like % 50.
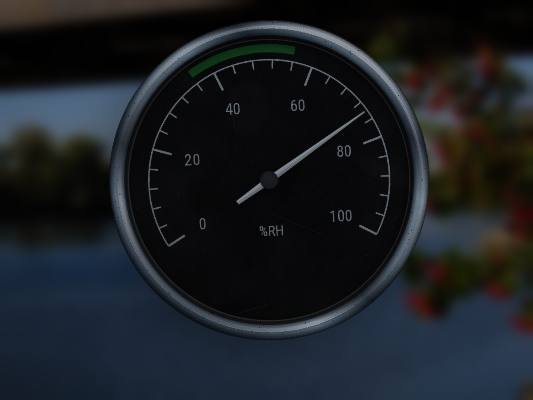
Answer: % 74
